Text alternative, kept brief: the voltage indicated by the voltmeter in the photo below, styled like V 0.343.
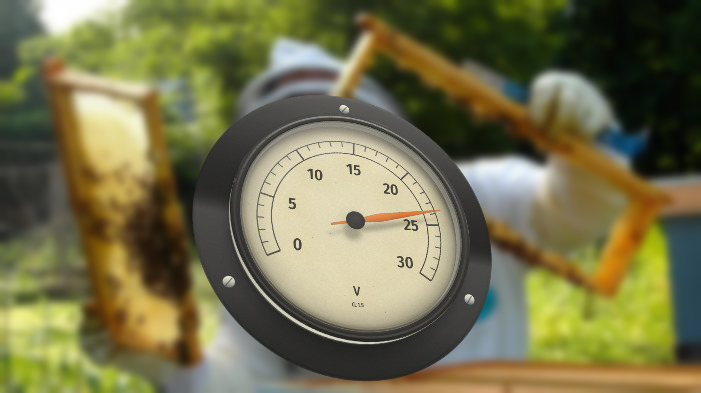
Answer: V 24
